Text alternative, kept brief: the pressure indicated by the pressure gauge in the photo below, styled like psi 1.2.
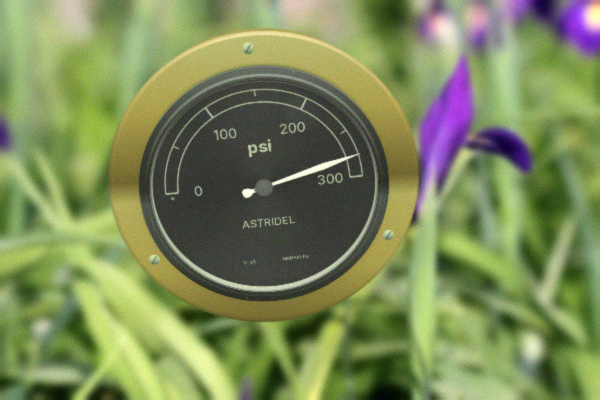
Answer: psi 275
